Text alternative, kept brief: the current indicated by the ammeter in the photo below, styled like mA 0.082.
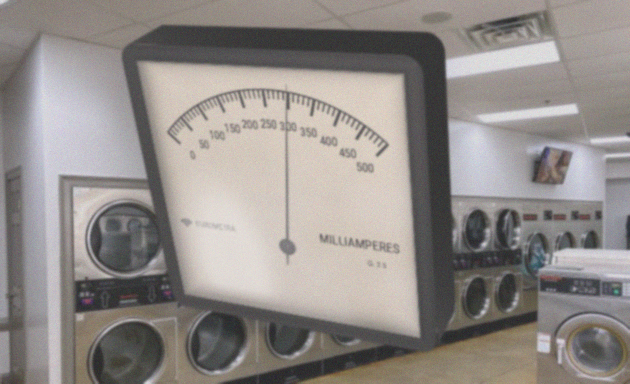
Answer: mA 300
